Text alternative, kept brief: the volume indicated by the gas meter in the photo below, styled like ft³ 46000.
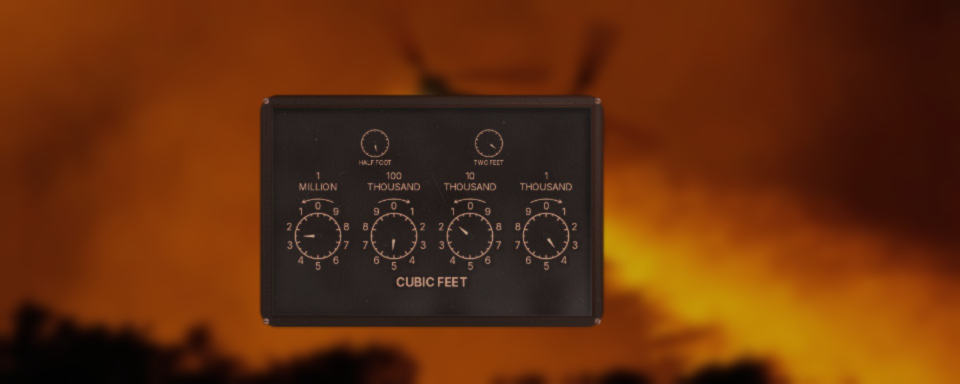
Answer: ft³ 251400
